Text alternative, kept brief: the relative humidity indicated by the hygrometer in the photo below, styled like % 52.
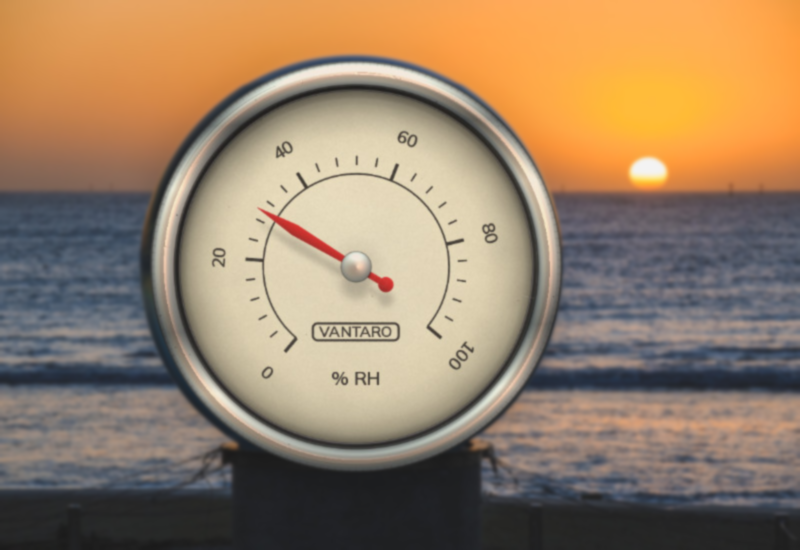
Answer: % 30
